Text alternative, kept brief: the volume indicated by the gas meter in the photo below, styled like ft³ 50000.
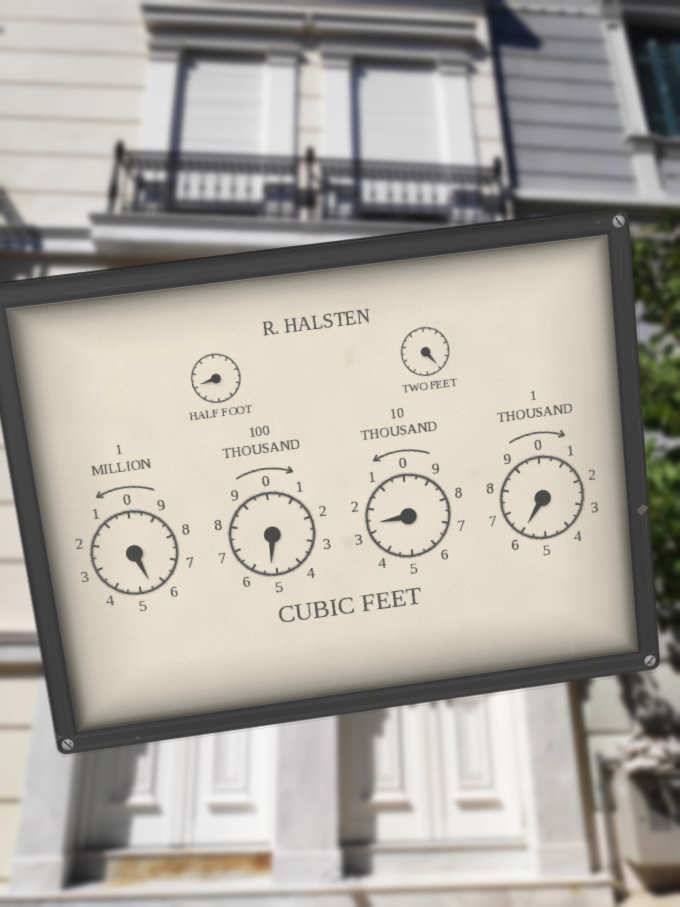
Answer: ft³ 552600
